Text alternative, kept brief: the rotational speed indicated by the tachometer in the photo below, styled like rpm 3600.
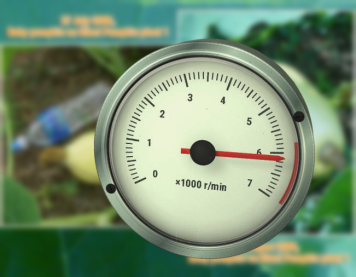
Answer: rpm 6100
